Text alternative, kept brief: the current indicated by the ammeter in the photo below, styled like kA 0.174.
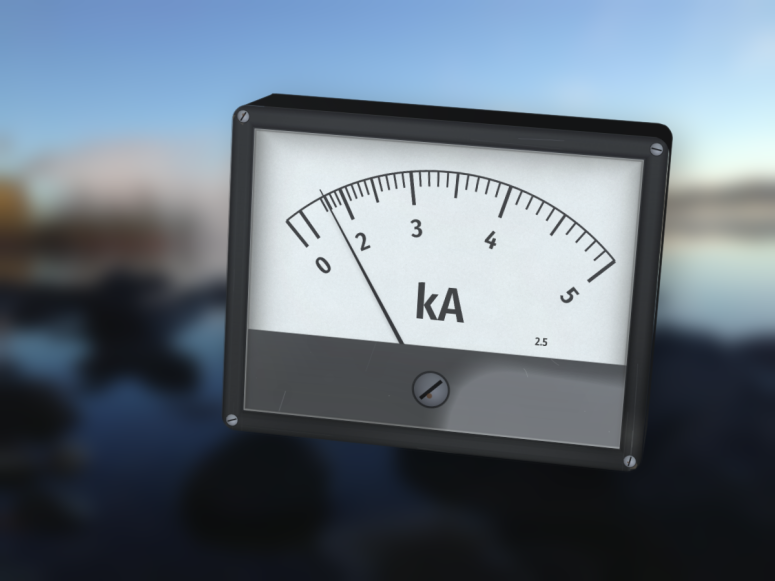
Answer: kA 1.7
